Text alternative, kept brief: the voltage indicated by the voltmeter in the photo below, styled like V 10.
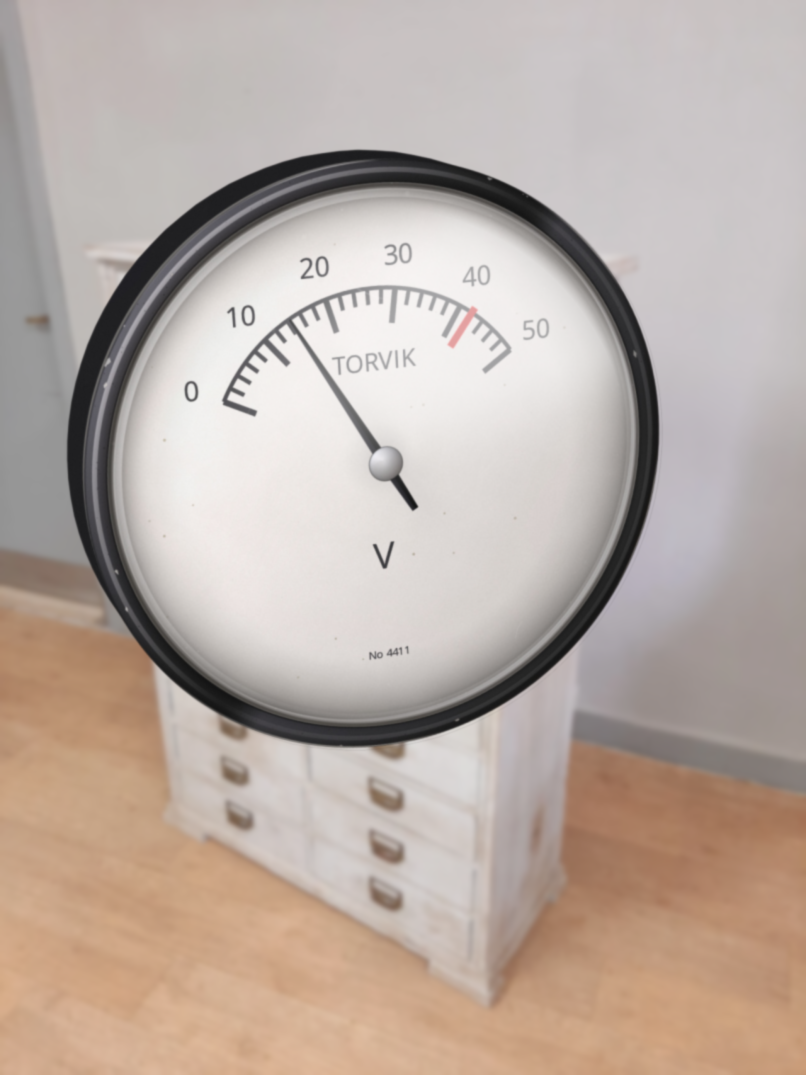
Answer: V 14
